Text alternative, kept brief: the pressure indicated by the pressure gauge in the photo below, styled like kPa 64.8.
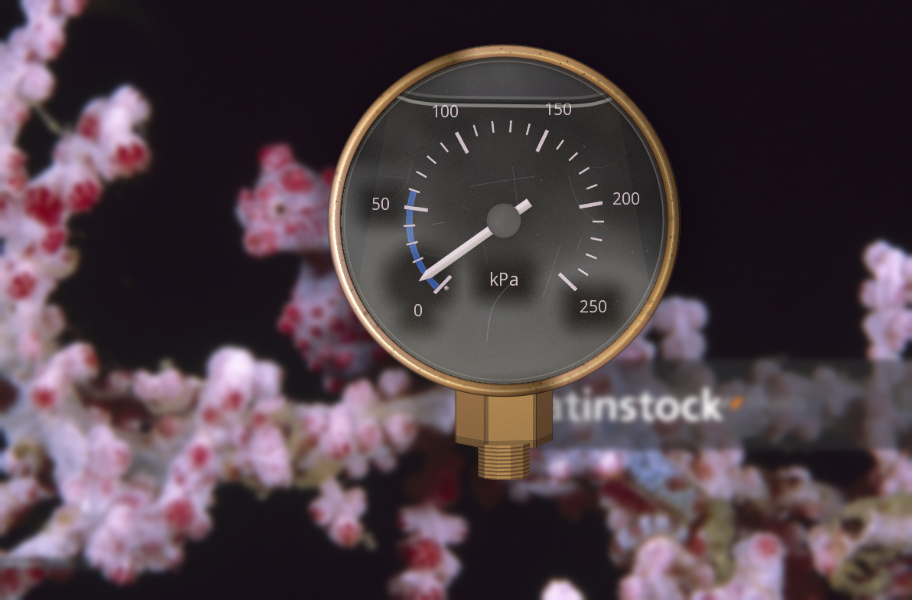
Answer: kPa 10
